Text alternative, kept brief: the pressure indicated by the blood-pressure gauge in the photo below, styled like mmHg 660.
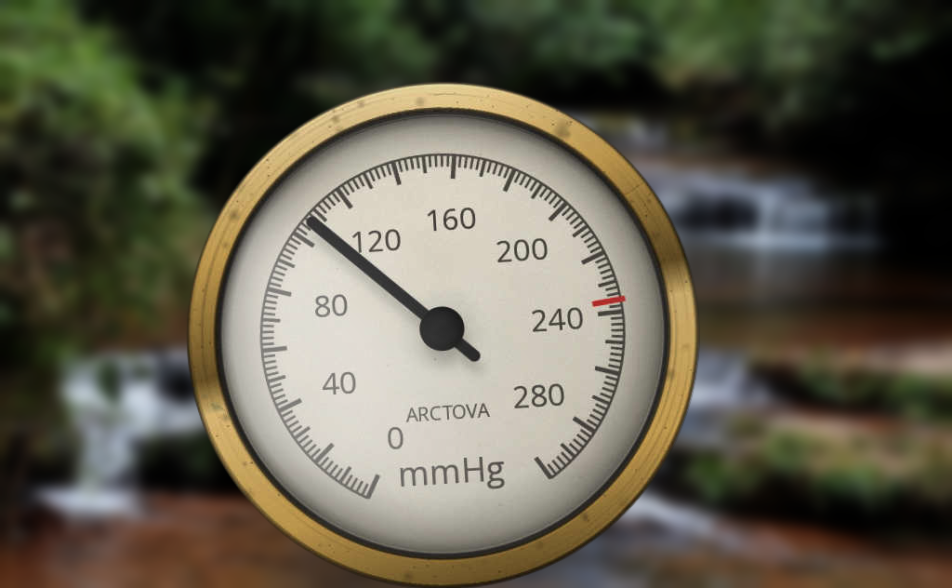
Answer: mmHg 106
